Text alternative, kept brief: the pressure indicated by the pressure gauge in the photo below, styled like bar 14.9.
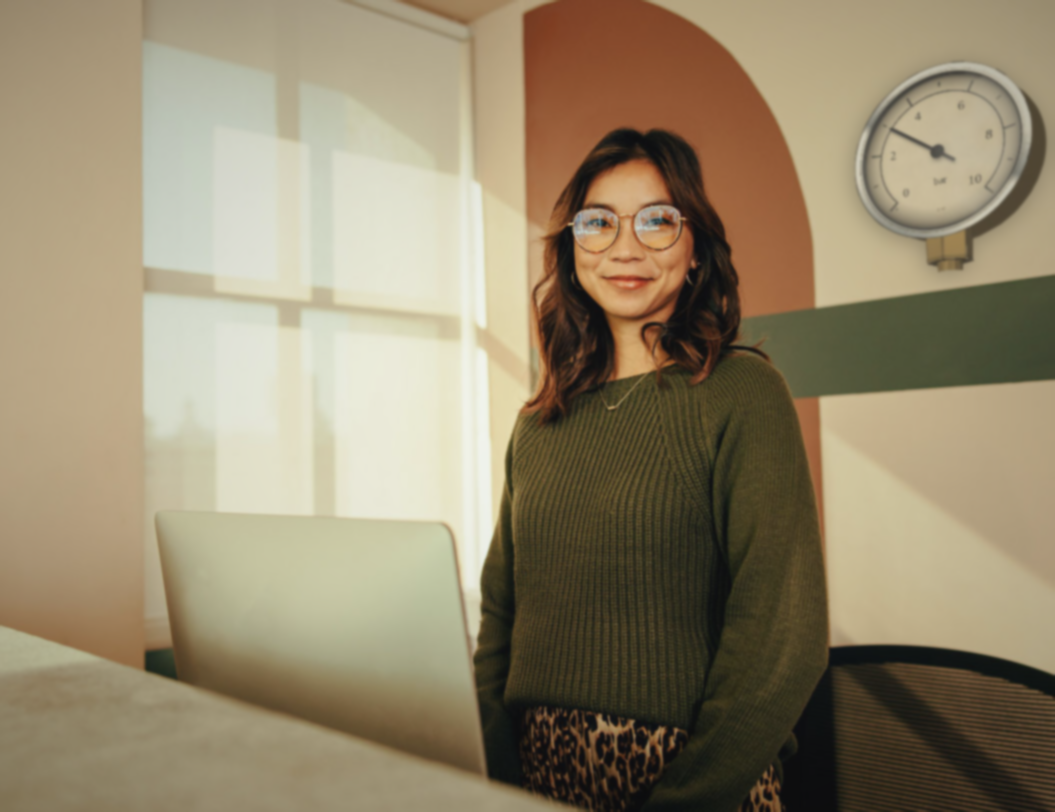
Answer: bar 3
